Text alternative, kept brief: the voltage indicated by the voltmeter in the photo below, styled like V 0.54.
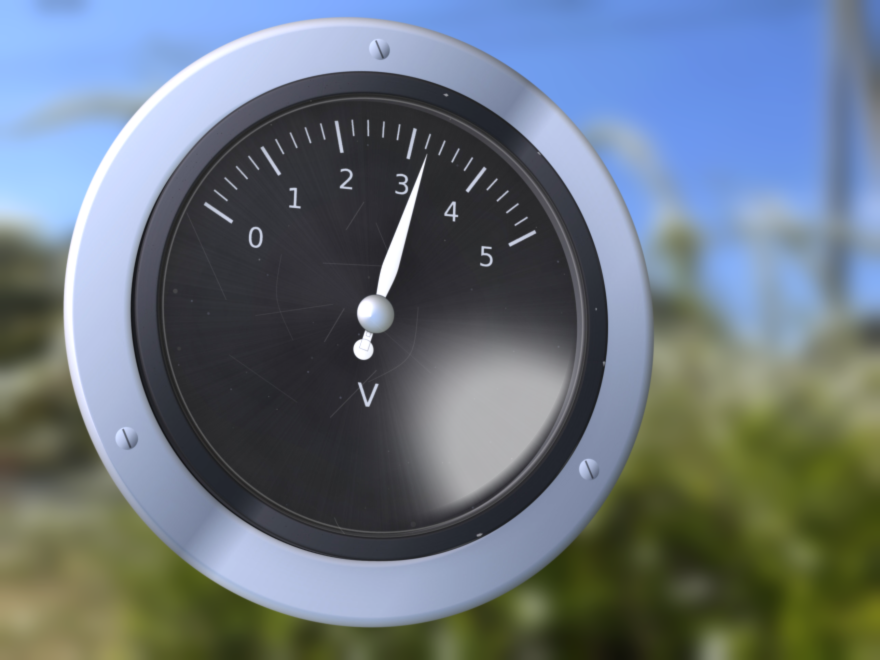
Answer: V 3.2
